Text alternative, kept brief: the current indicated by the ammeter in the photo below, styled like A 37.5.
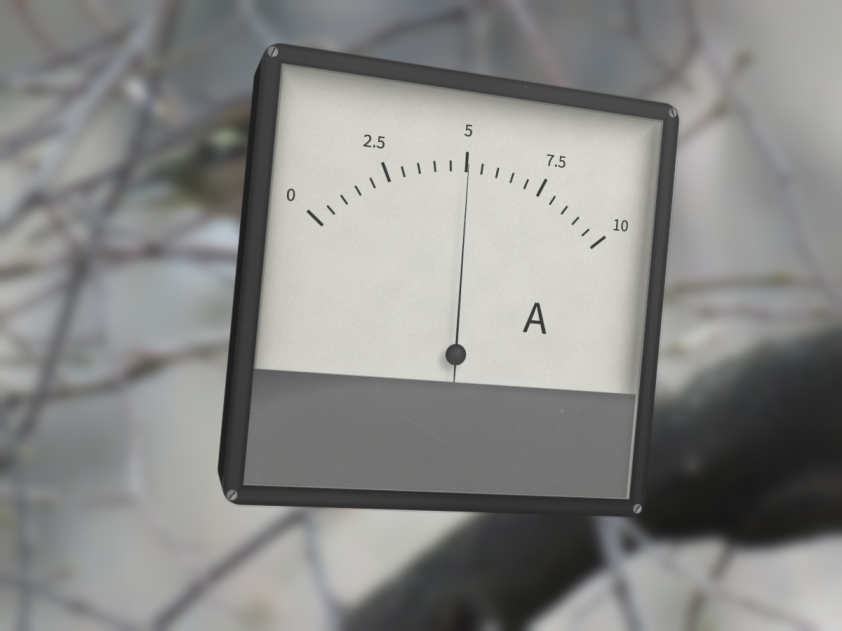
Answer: A 5
